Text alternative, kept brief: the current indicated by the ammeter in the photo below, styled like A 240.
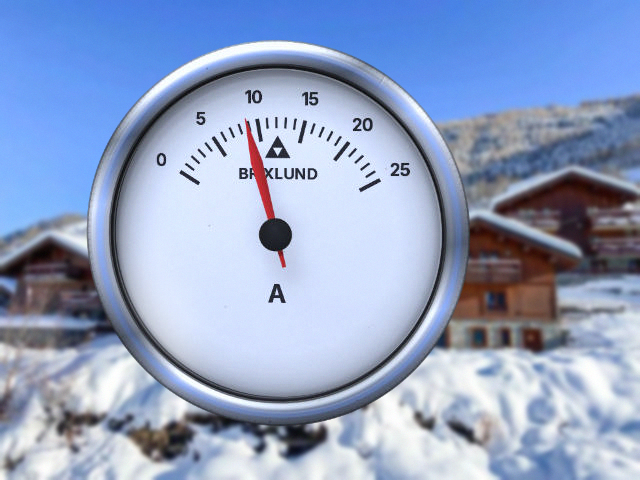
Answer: A 9
